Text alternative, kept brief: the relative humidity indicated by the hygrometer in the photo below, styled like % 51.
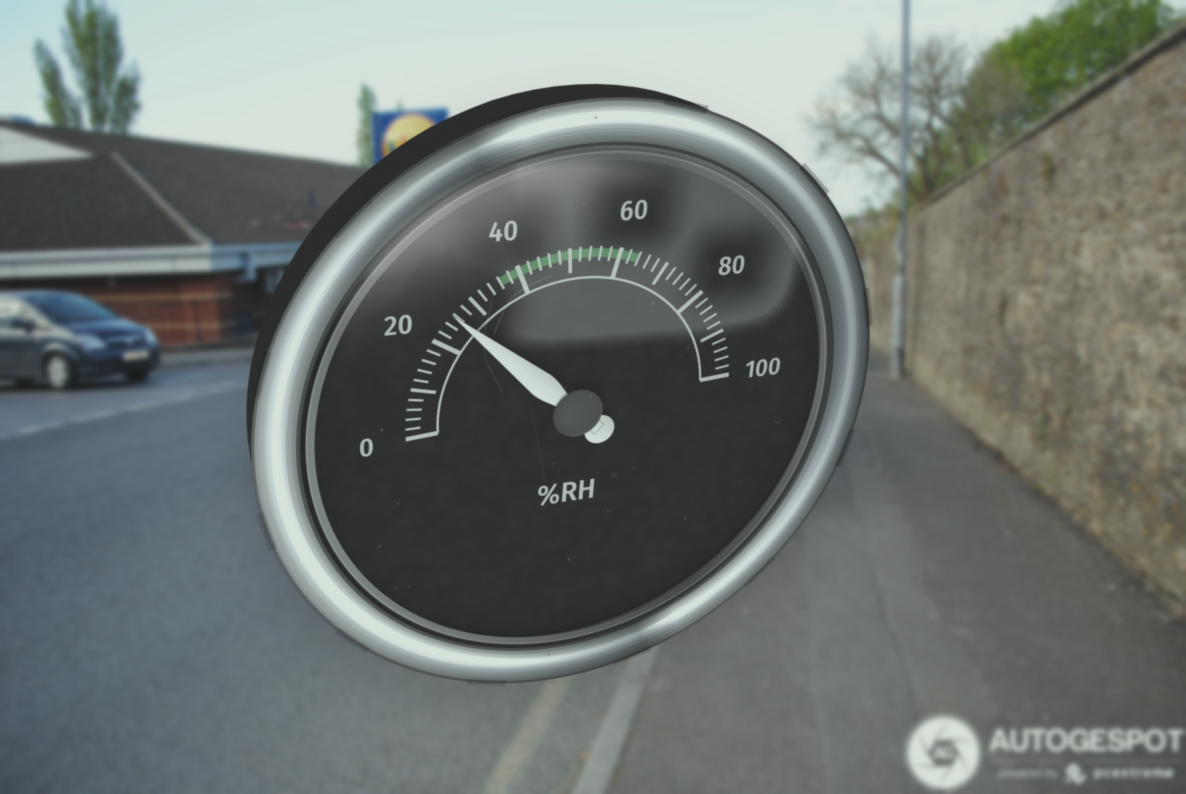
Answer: % 26
